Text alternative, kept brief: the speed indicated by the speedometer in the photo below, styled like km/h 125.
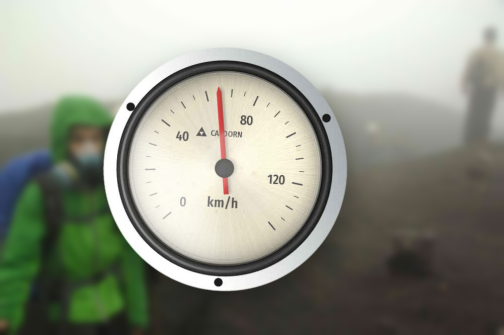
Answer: km/h 65
